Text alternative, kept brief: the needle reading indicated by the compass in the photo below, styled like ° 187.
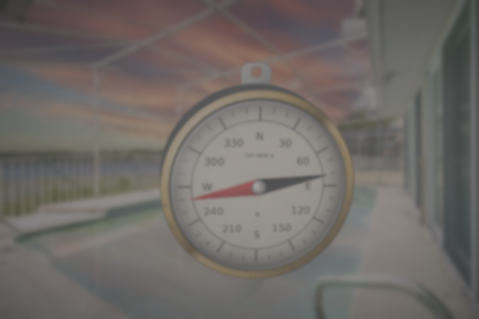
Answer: ° 260
